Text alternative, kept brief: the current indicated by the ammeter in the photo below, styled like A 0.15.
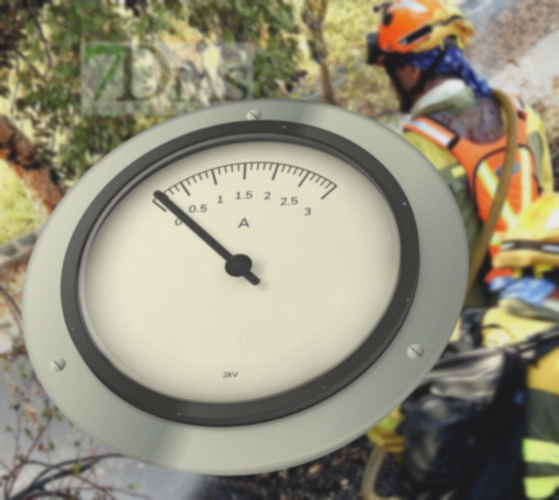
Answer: A 0.1
